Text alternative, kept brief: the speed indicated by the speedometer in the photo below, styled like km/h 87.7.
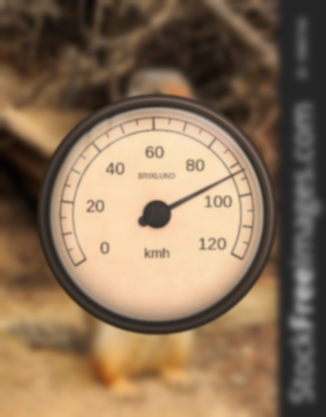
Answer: km/h 92.5
